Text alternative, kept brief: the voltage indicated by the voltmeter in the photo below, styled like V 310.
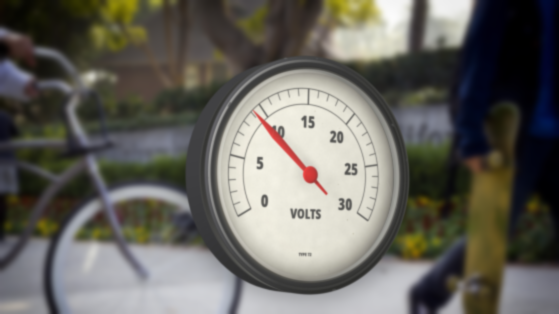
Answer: V 9
